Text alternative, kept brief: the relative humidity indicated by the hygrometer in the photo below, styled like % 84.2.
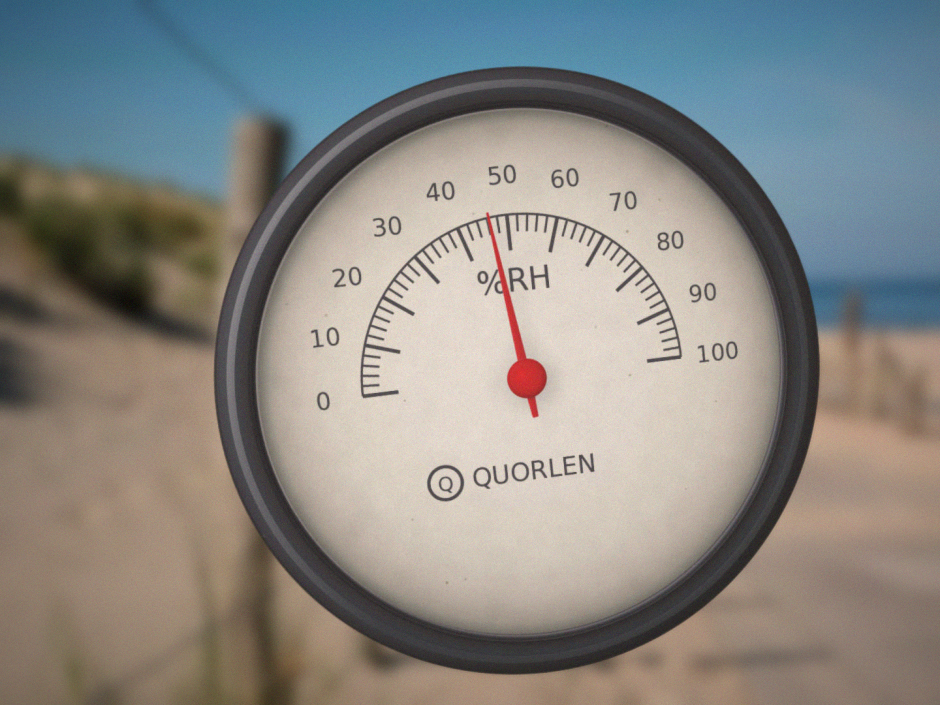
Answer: % 46
